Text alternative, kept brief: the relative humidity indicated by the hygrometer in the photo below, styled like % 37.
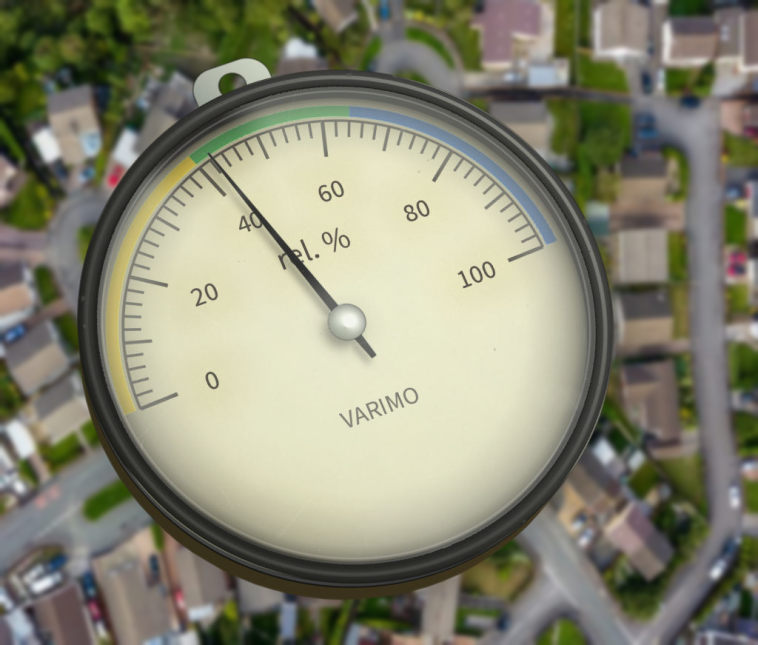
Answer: % 42
